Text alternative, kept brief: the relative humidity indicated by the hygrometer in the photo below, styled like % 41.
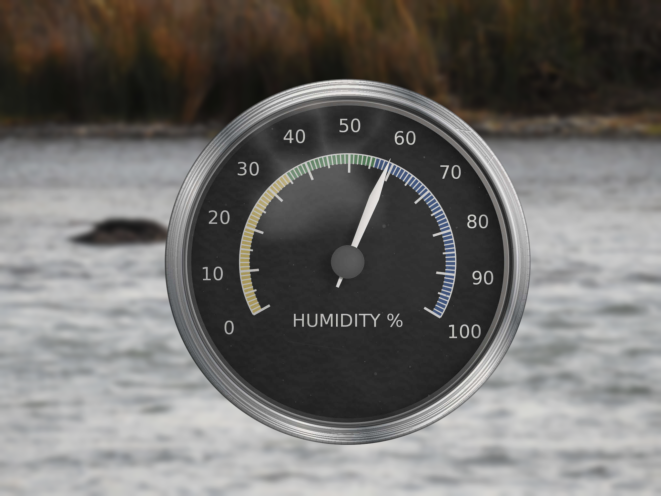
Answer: % 59
